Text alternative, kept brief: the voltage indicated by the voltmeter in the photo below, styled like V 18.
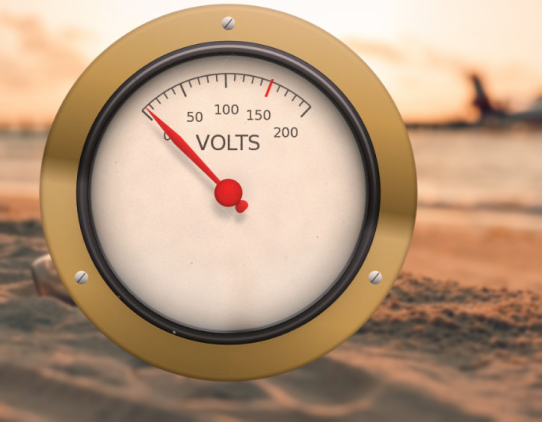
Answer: V 5
